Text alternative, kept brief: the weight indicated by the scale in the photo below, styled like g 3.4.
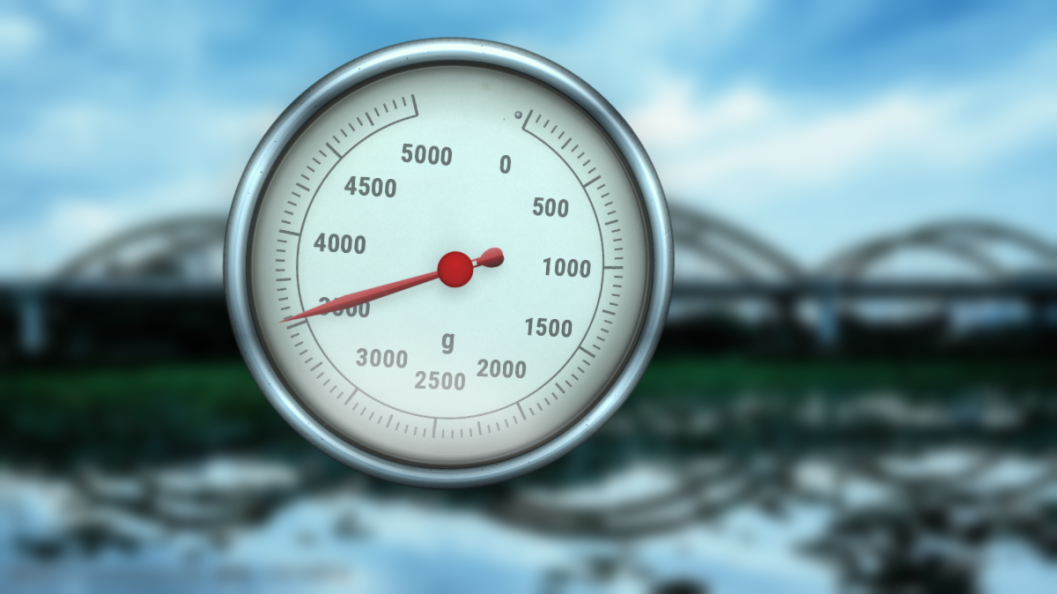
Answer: g 3550
